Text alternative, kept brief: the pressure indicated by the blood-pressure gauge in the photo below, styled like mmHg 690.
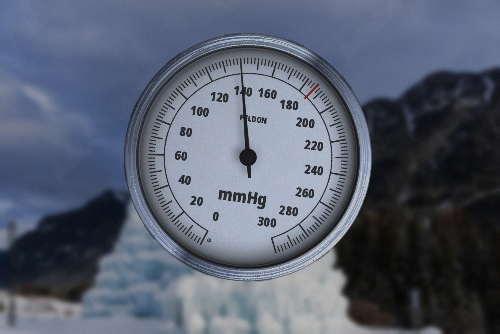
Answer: mmHg 140
